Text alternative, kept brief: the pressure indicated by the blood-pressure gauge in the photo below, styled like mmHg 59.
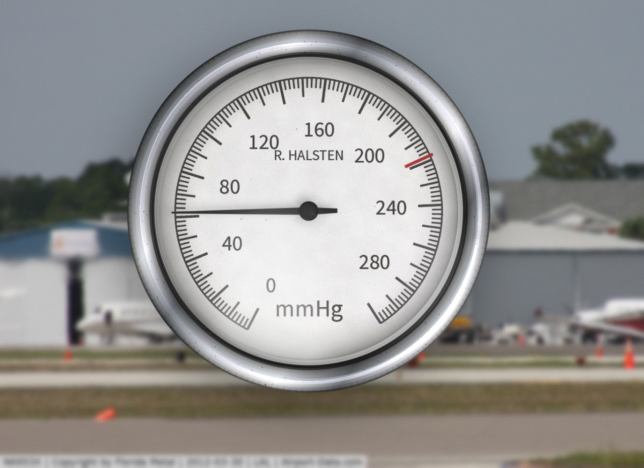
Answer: mmHg 62
